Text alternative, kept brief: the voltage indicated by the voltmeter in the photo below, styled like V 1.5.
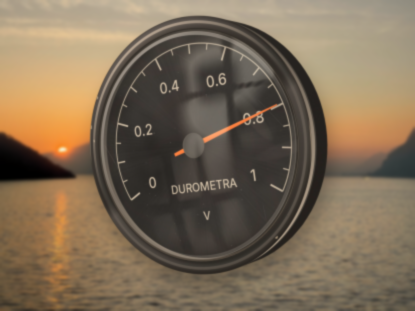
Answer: V 0.8
